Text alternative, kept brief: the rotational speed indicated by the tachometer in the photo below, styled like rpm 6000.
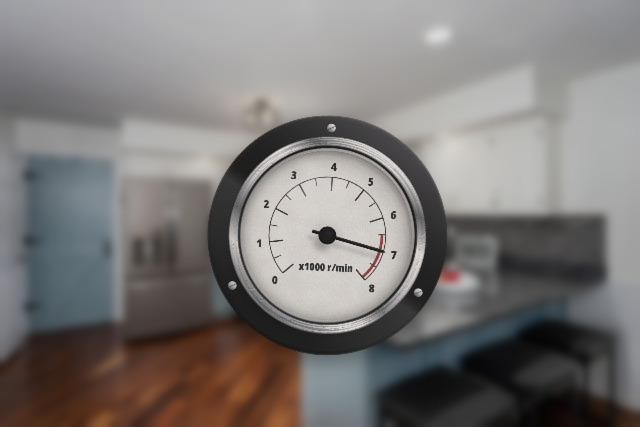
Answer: rpm 7000
